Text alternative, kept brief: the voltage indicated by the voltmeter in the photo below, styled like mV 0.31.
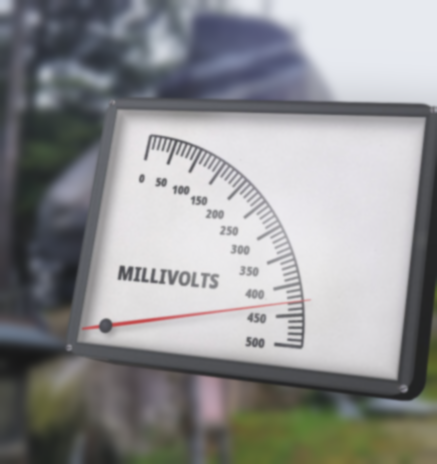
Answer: mV 430
